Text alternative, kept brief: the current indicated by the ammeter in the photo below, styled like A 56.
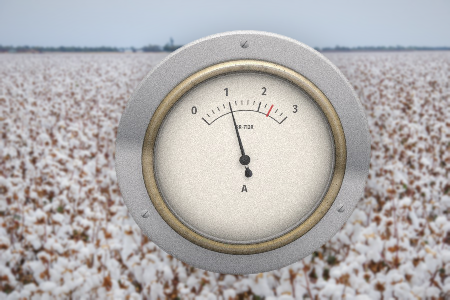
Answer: A 1
